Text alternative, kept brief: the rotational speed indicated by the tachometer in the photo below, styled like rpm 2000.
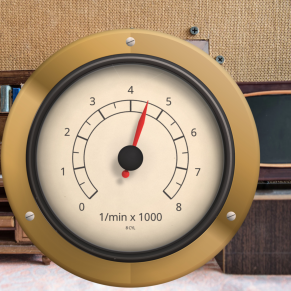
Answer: rpm 4500
